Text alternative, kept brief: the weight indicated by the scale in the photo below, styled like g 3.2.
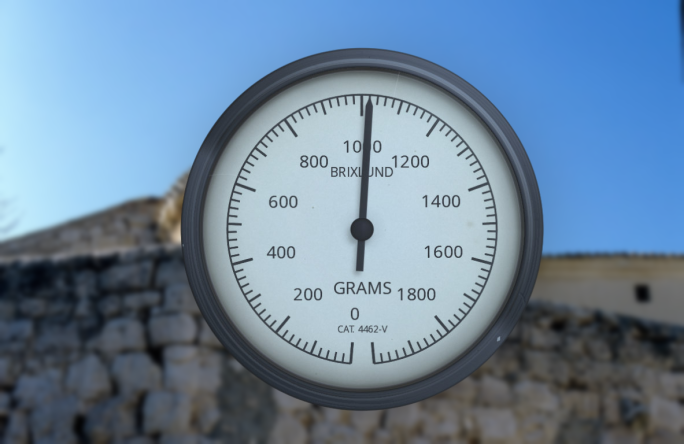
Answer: g 1020
